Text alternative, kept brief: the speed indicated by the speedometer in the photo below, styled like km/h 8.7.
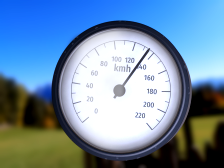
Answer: km/h 135
